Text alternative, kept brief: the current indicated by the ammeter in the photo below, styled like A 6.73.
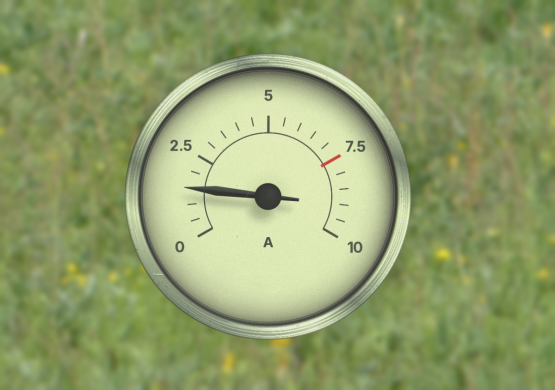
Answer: A 1.5
